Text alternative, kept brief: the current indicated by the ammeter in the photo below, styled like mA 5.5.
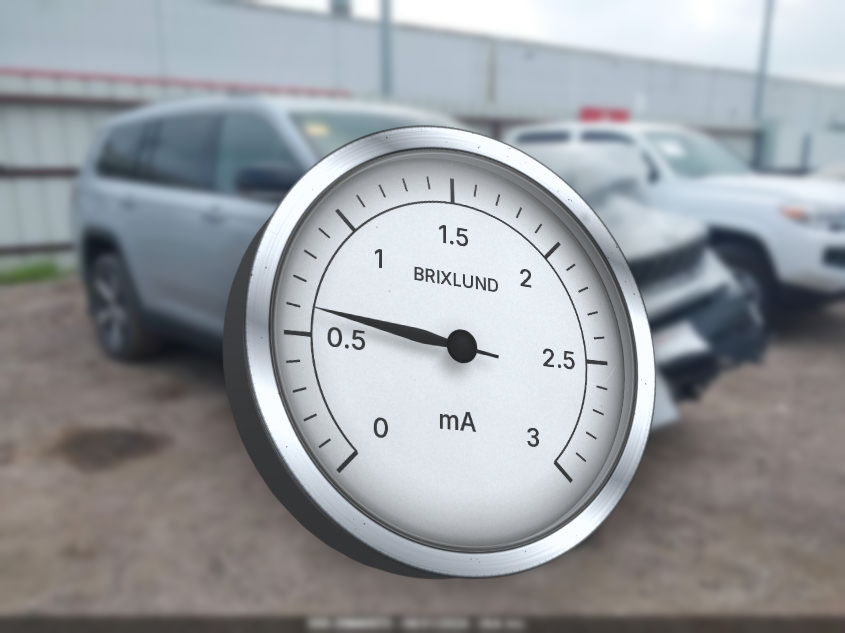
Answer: mA 0.6
